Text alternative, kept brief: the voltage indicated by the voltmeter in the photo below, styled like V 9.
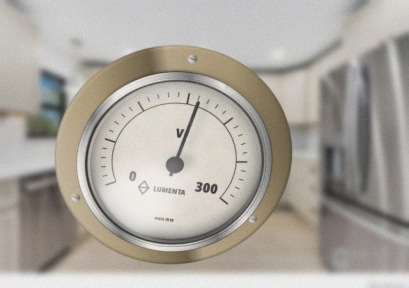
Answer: V 160
